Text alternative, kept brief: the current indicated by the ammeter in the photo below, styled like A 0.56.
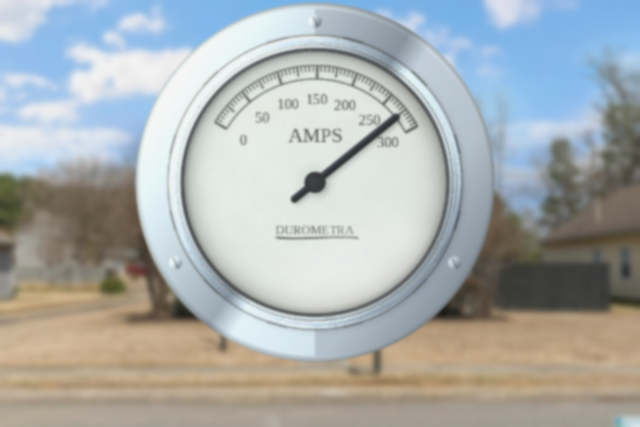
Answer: A 275
